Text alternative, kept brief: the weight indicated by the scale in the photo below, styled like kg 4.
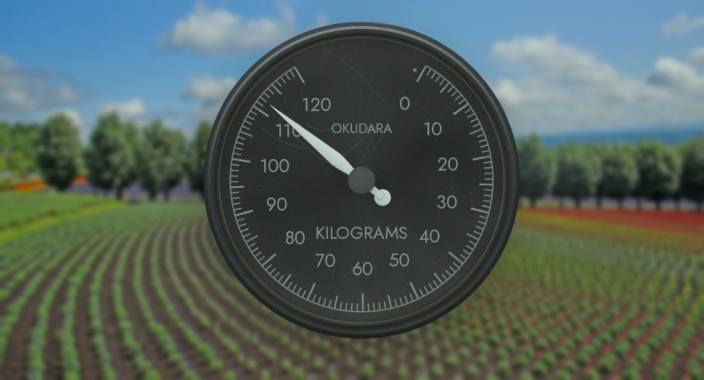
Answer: kg 112
